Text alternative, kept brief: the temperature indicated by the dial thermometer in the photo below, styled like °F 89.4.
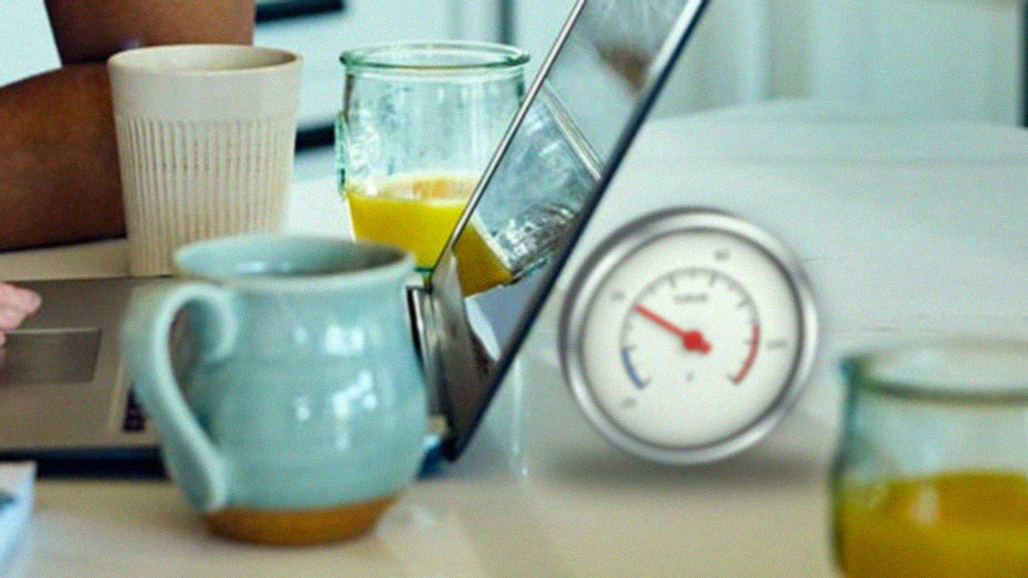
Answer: °F 20
